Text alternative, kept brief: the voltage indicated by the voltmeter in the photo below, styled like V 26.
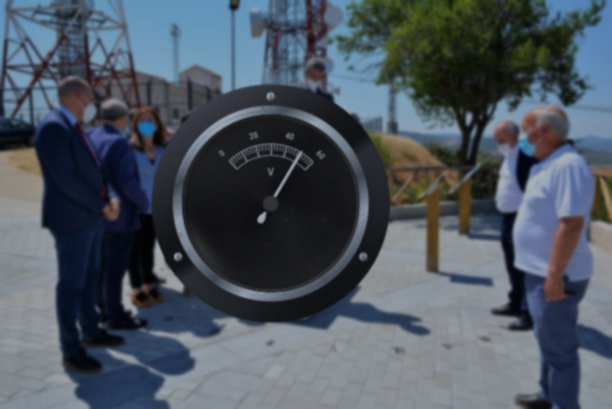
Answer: V 50
